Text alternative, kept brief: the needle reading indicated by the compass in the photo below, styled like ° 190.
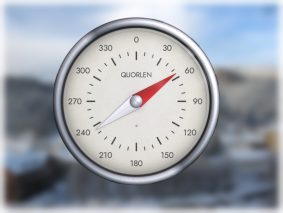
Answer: ° 55
